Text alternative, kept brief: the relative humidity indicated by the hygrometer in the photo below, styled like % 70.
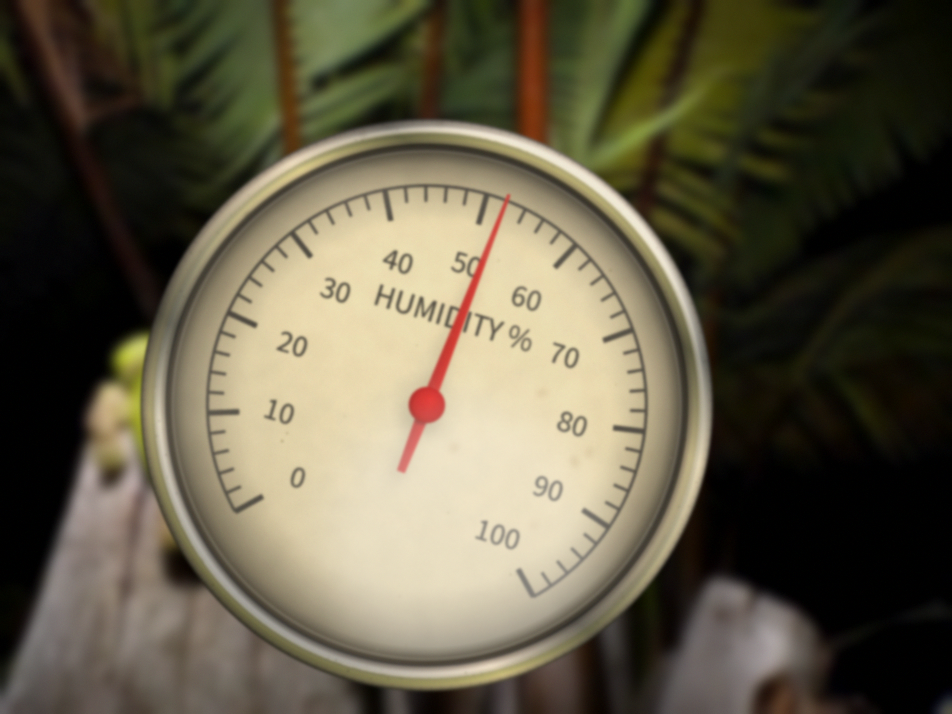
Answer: % 52
